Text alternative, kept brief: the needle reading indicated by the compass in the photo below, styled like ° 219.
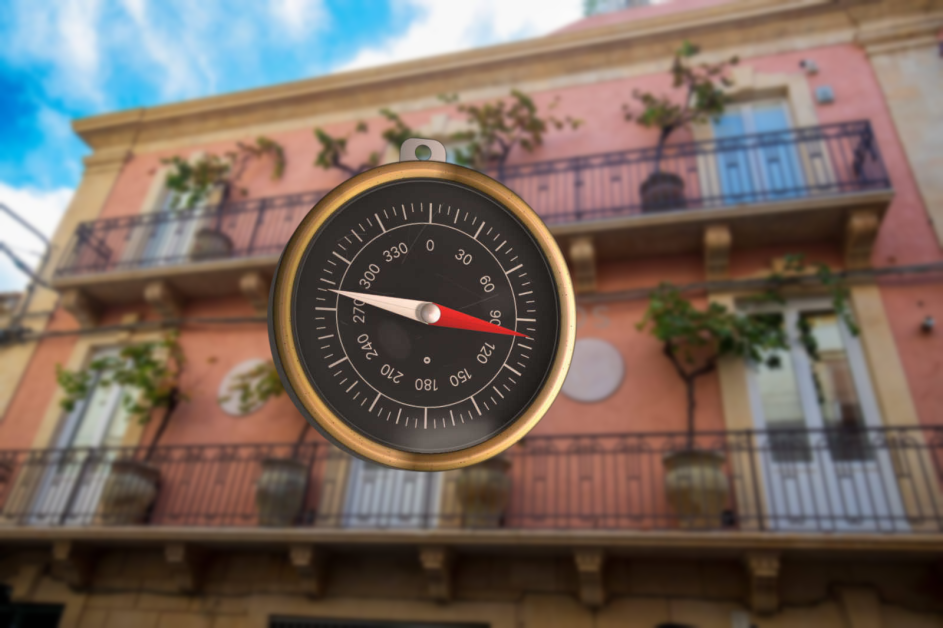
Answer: ° 100
